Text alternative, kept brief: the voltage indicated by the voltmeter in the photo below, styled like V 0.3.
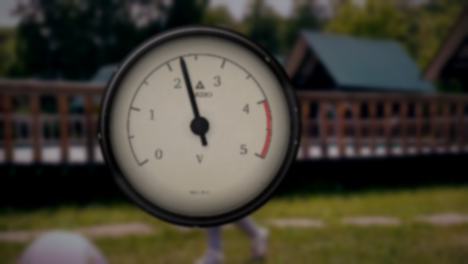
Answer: V 2.25
